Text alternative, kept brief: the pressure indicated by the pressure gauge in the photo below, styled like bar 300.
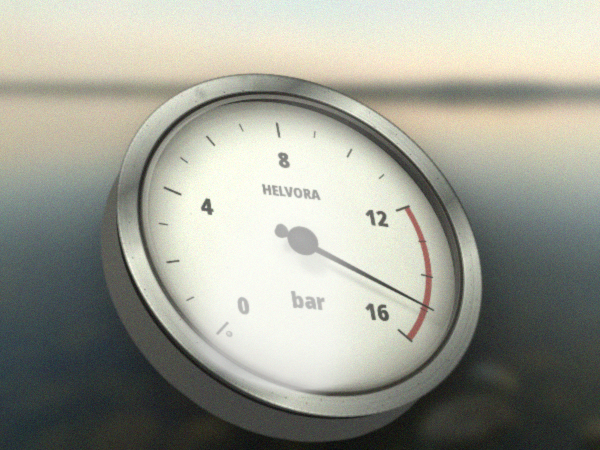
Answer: bar 15
